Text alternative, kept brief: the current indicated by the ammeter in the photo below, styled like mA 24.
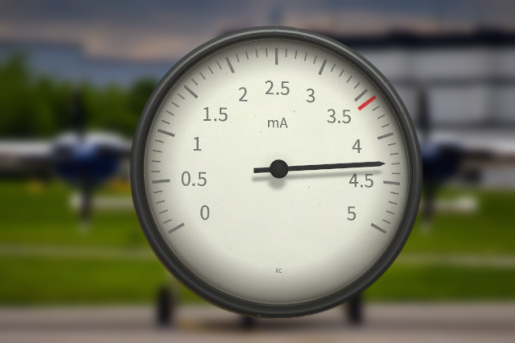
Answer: mA 4.3
